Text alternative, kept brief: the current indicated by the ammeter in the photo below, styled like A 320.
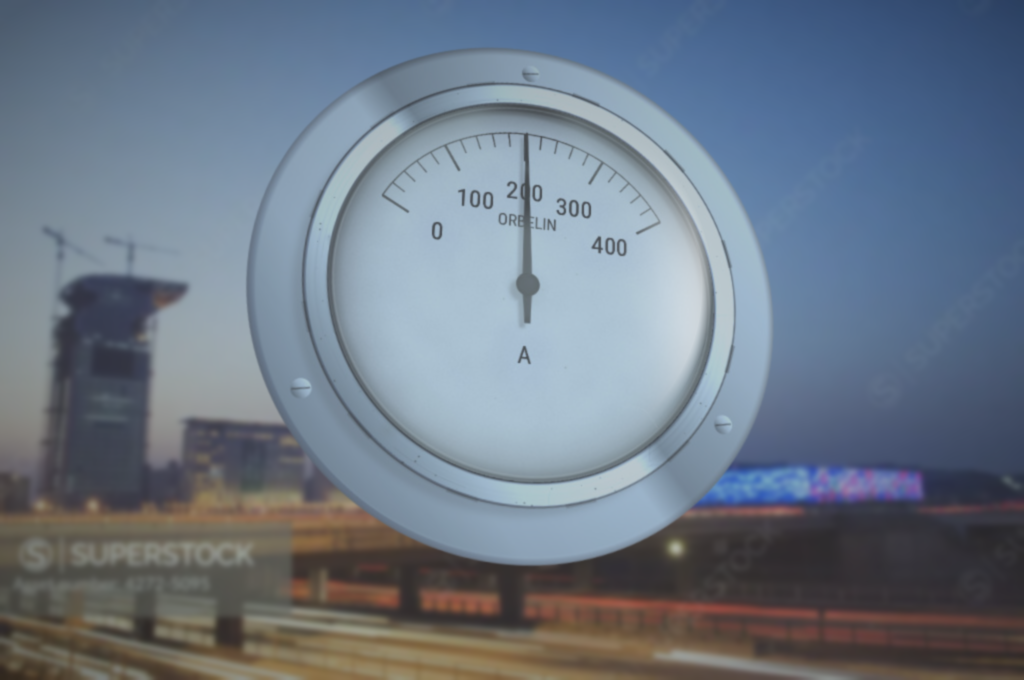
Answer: A 200
